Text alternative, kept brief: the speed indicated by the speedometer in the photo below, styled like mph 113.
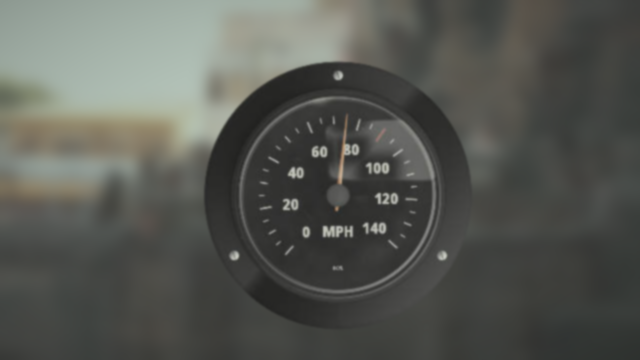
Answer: mph 75
